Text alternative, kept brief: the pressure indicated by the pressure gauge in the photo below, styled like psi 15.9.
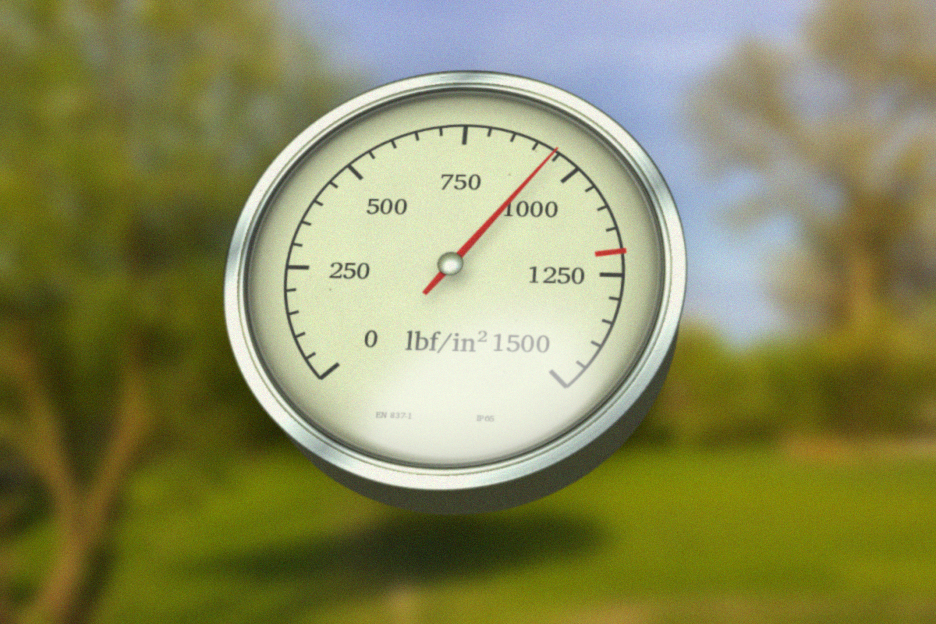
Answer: psi 950
